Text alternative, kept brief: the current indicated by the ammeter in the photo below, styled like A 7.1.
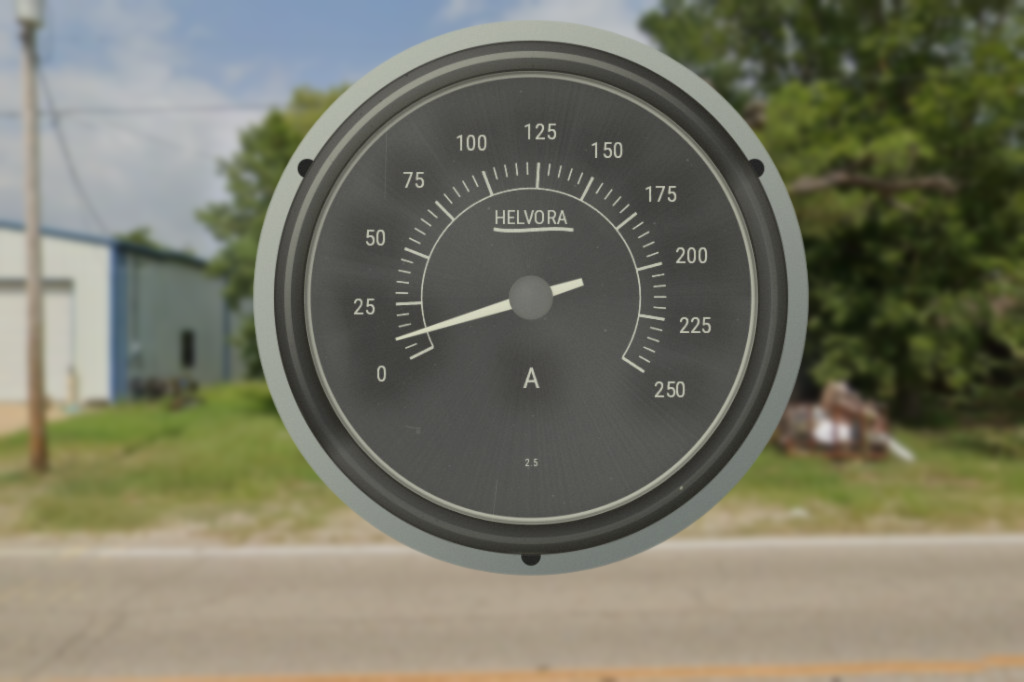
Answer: A 10
